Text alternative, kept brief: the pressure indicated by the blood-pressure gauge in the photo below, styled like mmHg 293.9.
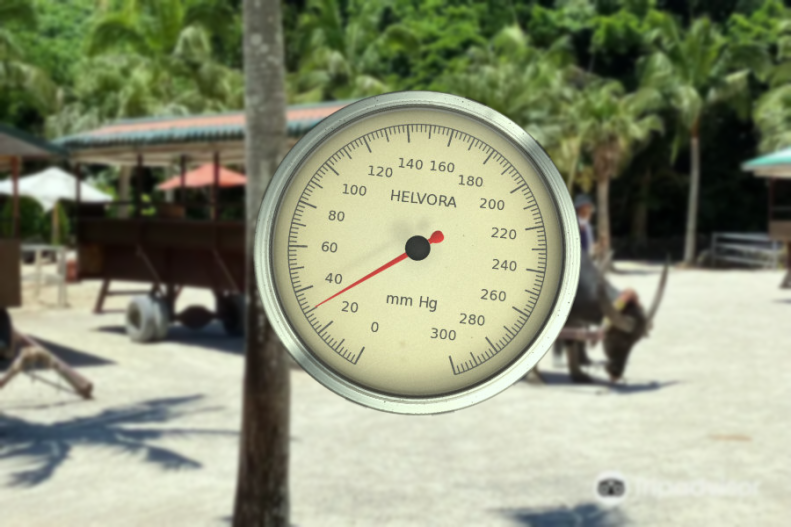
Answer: mmHg 30
